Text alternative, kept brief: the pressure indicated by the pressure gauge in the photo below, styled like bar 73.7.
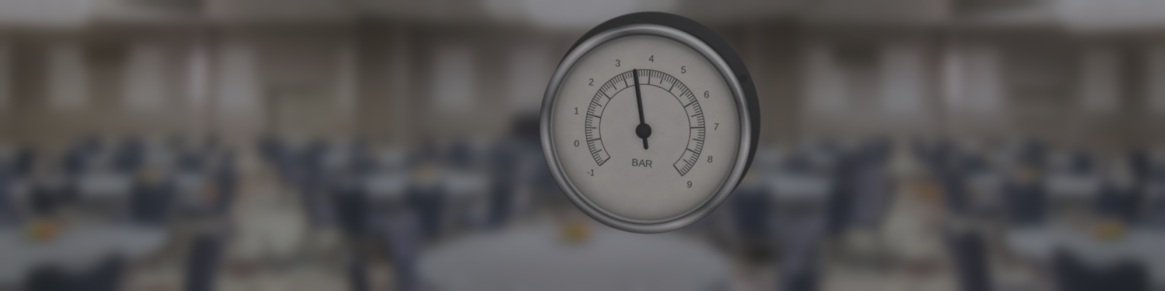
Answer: bar 3.5
